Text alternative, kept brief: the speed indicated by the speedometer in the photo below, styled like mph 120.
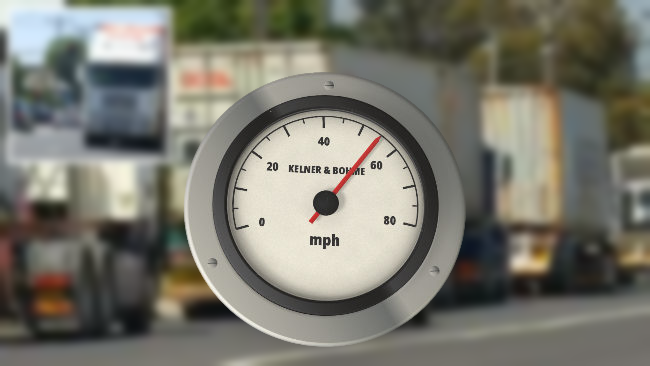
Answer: mph 55
